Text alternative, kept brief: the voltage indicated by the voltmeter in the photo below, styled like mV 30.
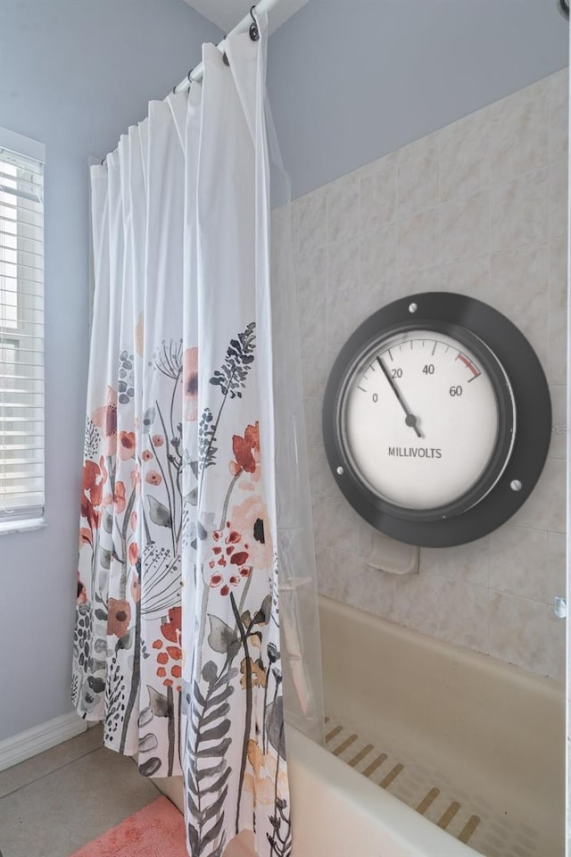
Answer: mV 15
